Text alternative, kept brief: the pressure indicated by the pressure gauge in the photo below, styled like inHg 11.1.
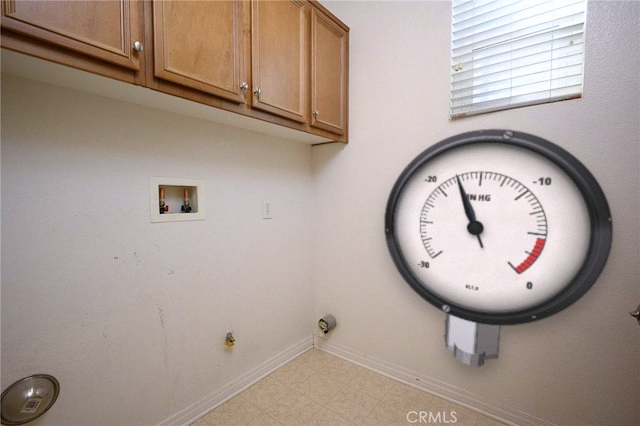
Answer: inHg -17.5
